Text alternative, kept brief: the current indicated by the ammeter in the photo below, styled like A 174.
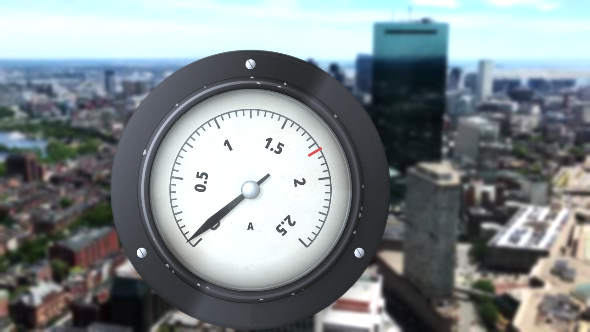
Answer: A 0.05
